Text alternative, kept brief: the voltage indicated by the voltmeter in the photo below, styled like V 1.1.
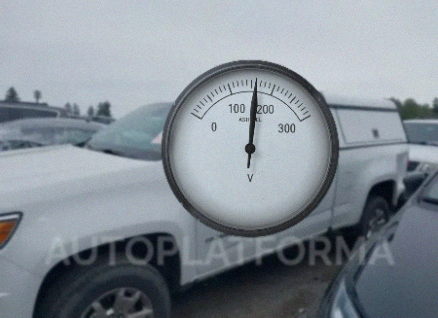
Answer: V 160
